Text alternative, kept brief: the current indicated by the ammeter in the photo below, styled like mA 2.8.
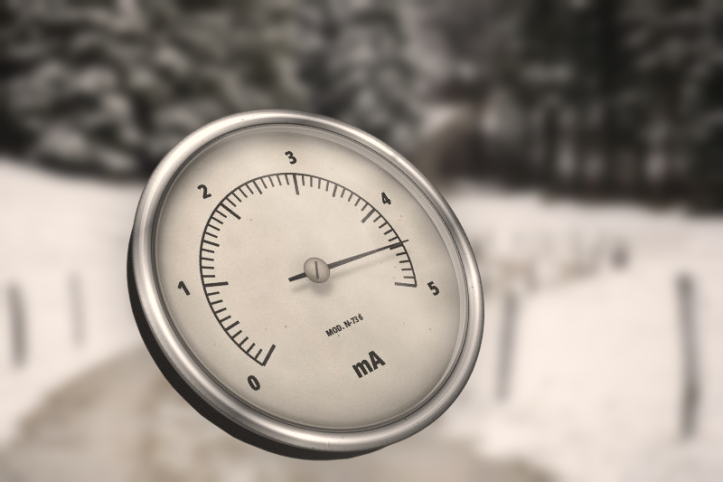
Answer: mA 4.5
